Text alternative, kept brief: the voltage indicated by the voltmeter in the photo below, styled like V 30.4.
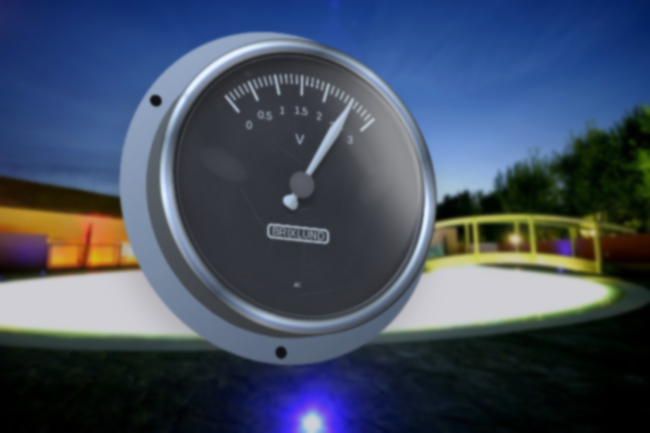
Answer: V 2.5
